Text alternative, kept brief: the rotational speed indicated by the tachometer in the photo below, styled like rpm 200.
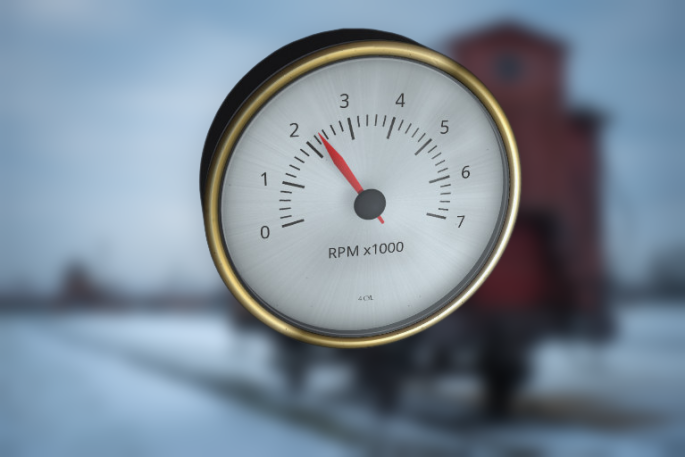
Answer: rpm 2300
